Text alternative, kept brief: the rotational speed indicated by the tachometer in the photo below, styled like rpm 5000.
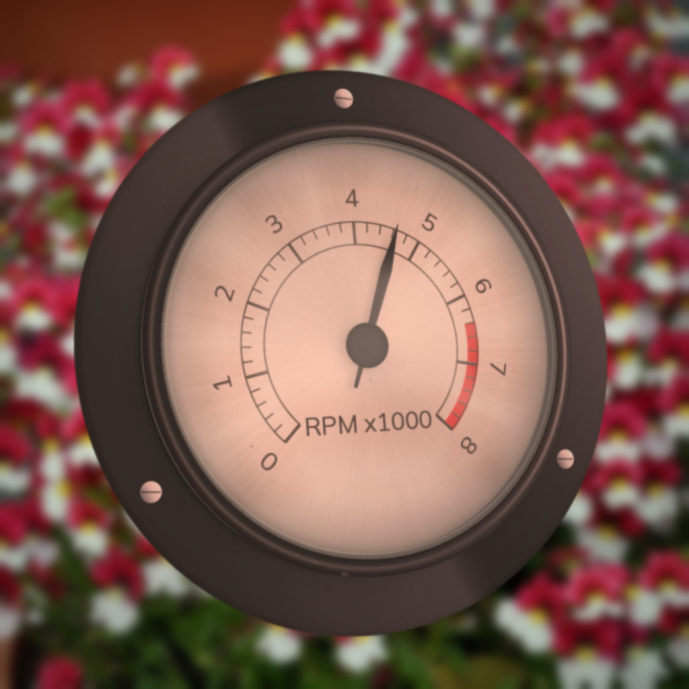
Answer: rpm 4600
